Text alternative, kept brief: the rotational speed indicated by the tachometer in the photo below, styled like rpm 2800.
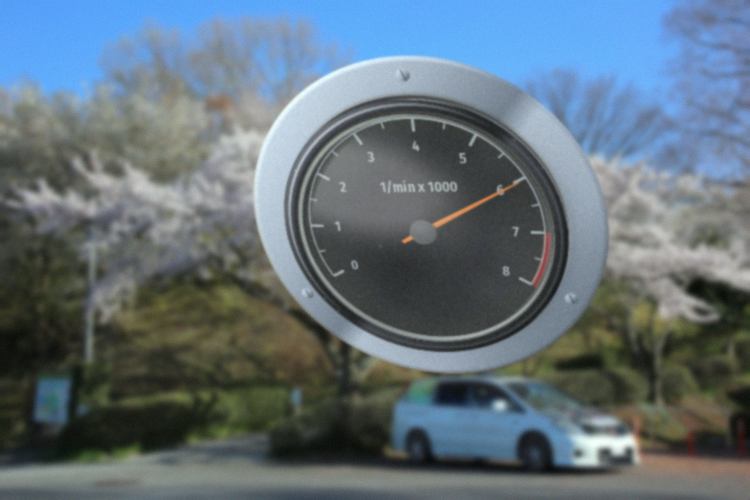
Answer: rpm 6000
